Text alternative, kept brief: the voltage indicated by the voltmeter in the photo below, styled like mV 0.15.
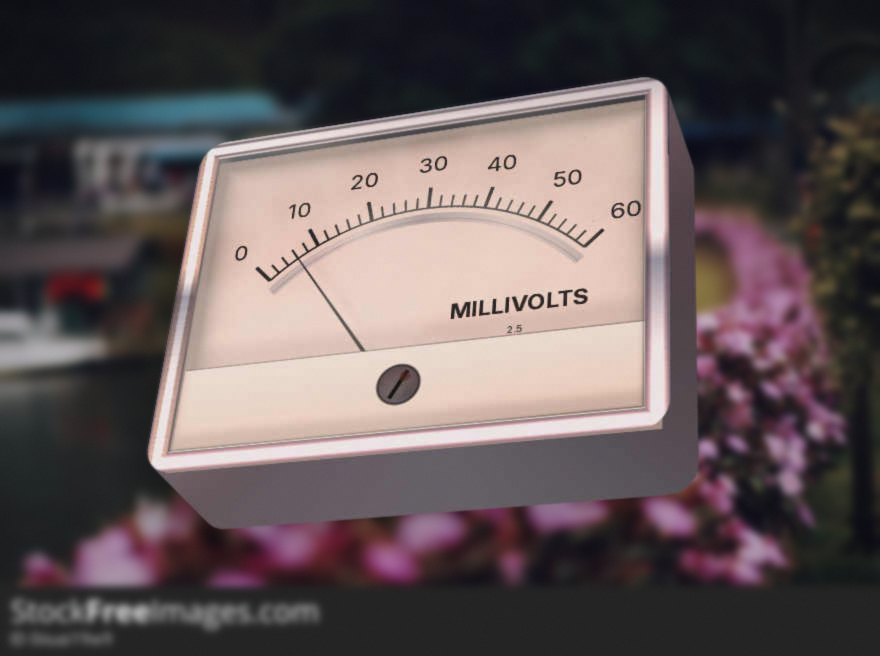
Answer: mV 6
